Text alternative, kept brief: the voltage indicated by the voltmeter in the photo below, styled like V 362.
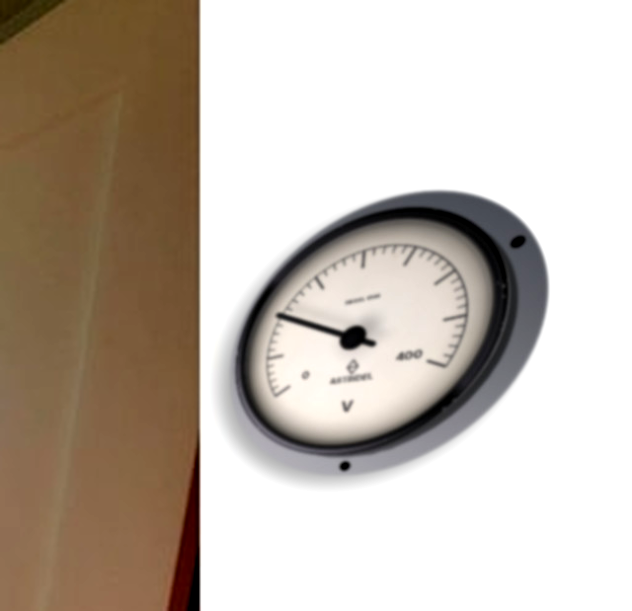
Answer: V 100
